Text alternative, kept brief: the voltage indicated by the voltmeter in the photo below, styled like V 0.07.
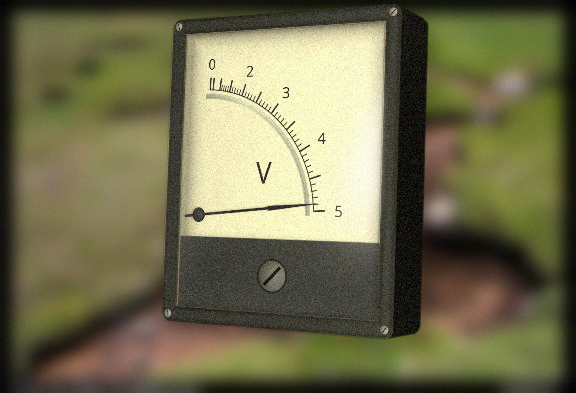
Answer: V 4.9
